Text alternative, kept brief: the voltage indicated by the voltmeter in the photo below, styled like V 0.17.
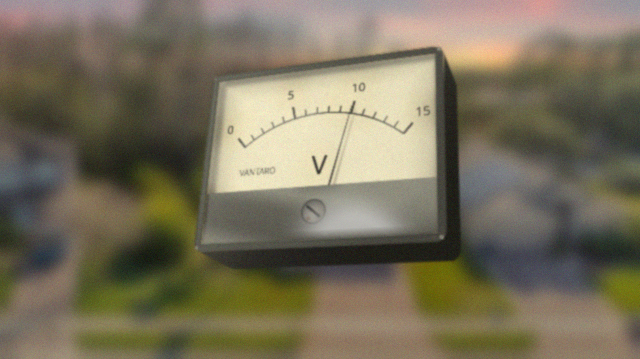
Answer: V 10
